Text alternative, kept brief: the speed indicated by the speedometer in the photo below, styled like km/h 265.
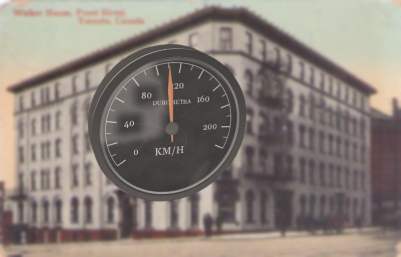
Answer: km/h 110
